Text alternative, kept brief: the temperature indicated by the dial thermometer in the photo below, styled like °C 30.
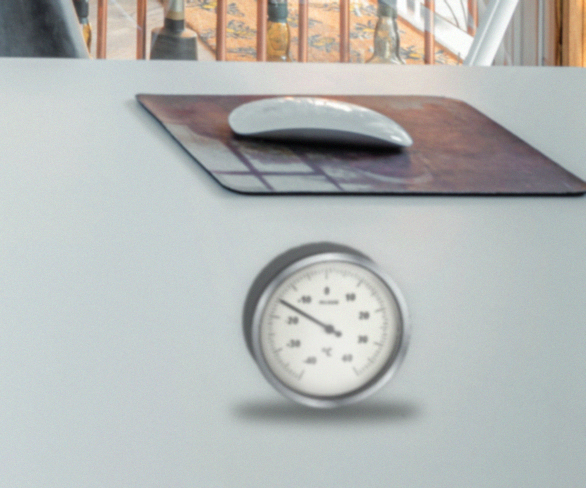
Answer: °C -15
